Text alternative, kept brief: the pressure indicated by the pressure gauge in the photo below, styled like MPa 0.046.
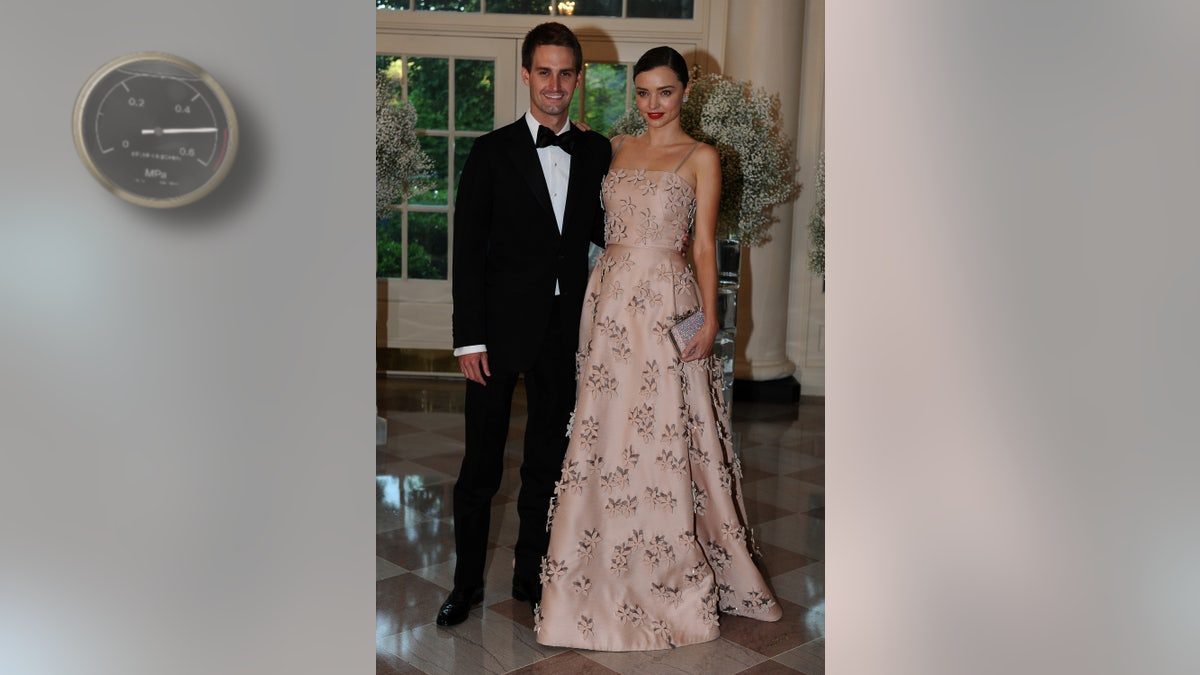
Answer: MPa 0.5
